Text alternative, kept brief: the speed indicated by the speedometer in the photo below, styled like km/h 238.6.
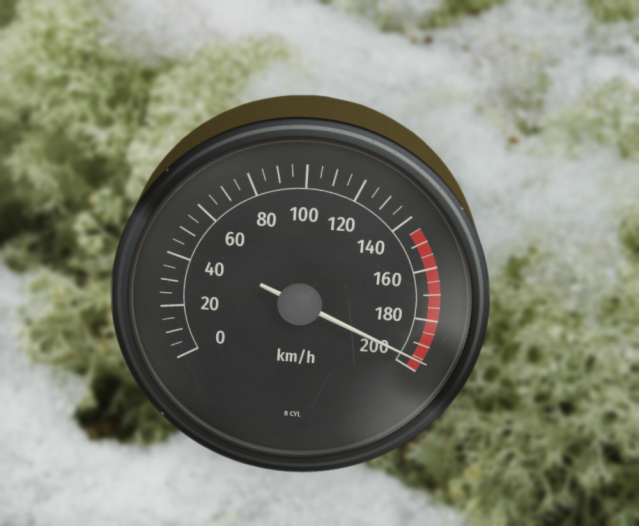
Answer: km/h 195
